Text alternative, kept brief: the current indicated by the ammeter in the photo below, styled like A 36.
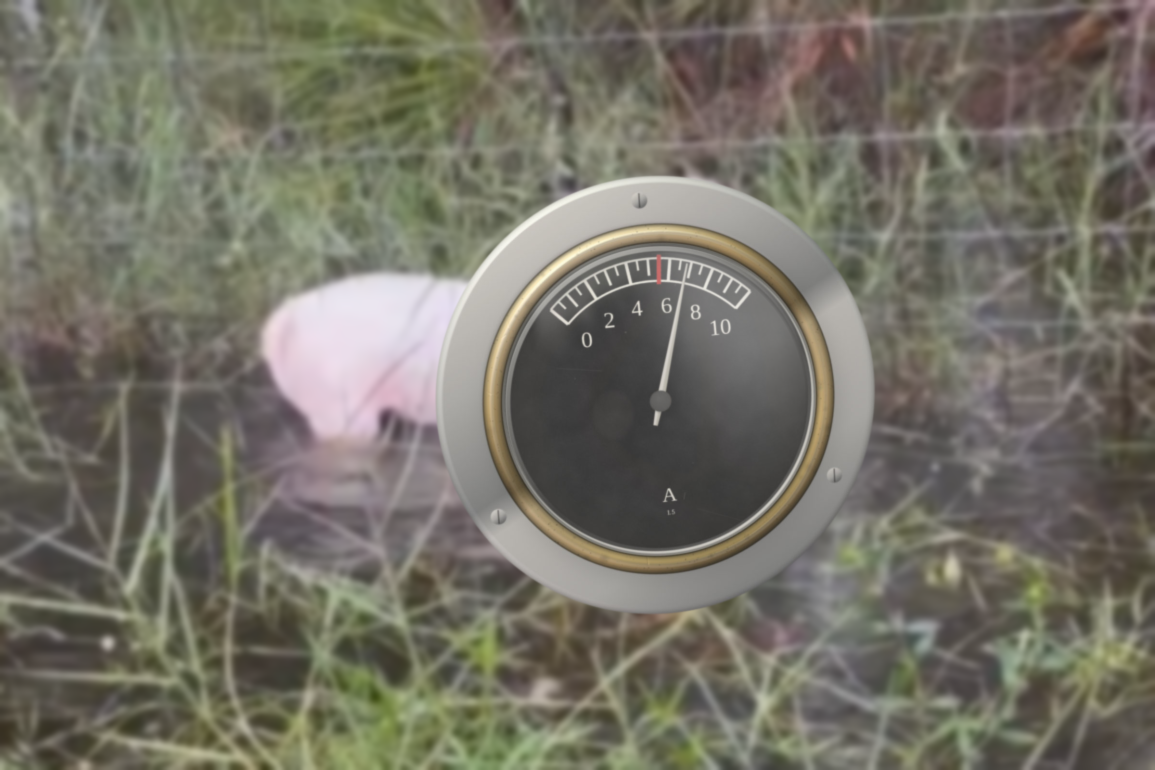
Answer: A 6.75
